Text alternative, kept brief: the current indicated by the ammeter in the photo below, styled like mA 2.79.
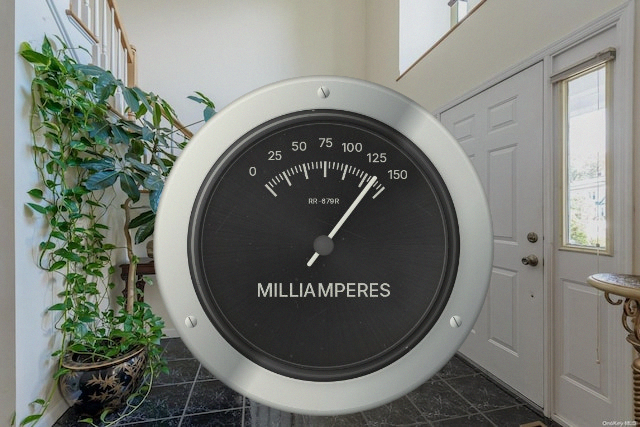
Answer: mA 135
